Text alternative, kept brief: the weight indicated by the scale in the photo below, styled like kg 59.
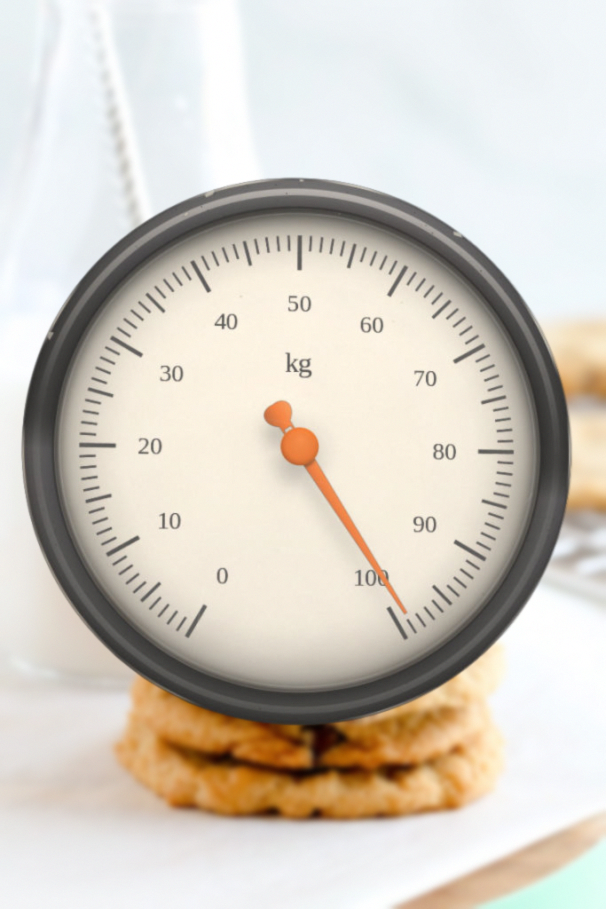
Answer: kg 99
